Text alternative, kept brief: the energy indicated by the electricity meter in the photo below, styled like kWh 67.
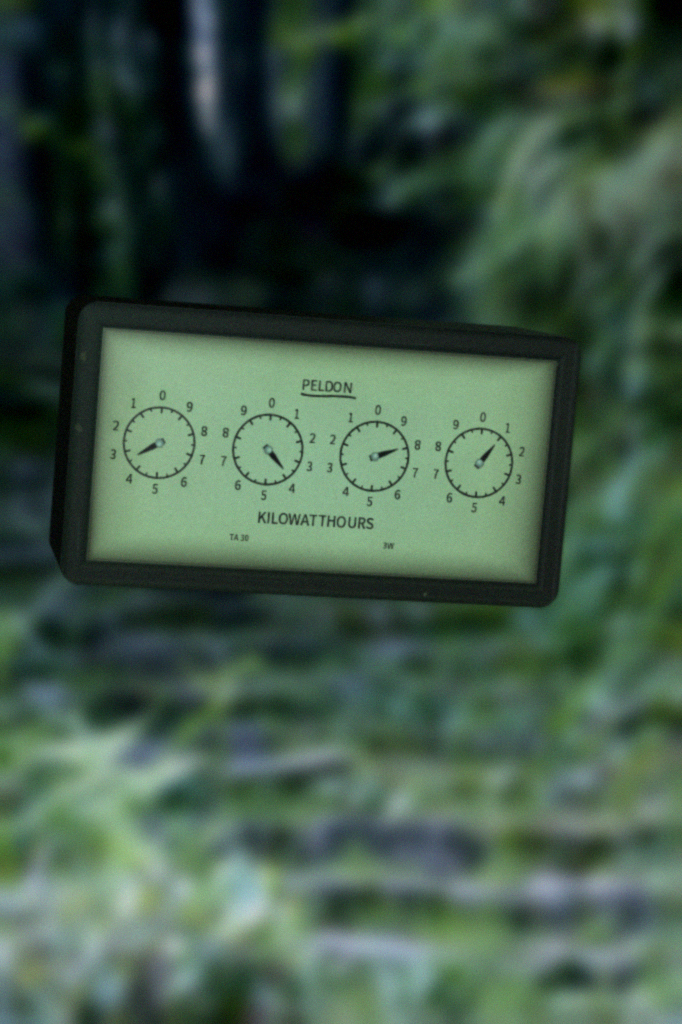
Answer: kWh 3381
